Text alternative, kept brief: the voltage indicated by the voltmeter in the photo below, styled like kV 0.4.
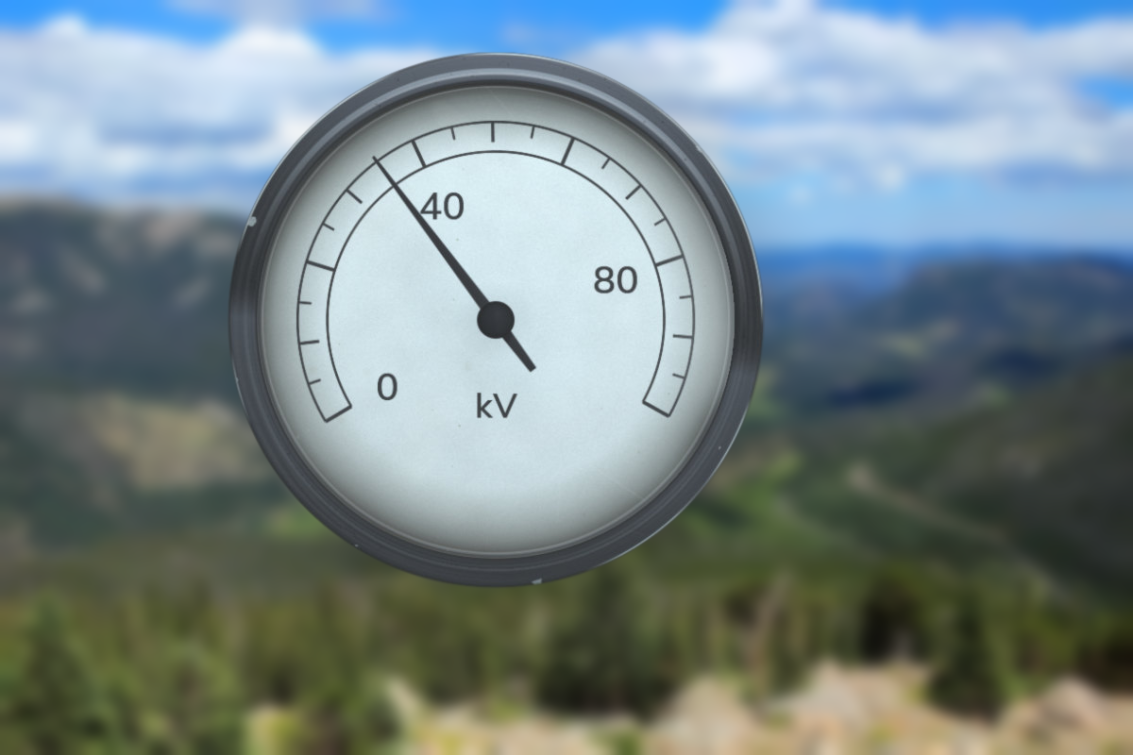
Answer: kV 35
